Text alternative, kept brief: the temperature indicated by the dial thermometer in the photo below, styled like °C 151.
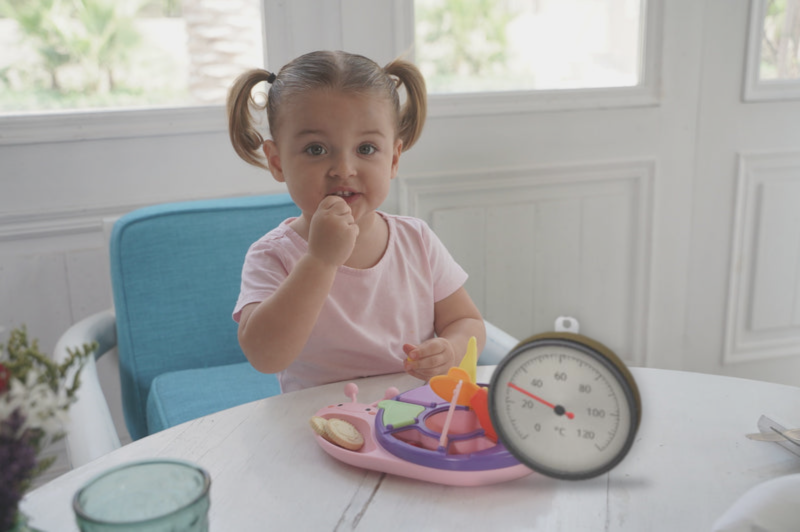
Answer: °C 30
